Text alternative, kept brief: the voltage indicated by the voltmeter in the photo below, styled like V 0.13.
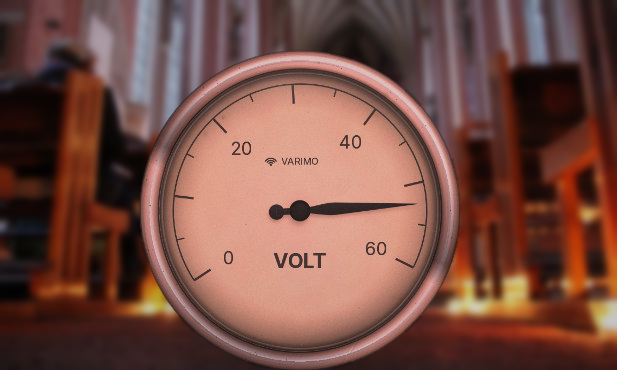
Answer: V 52.5
